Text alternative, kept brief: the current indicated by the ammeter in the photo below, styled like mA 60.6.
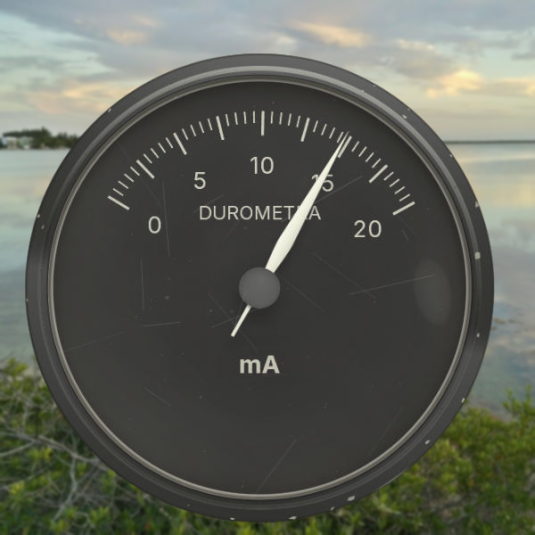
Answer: mA 14.75
